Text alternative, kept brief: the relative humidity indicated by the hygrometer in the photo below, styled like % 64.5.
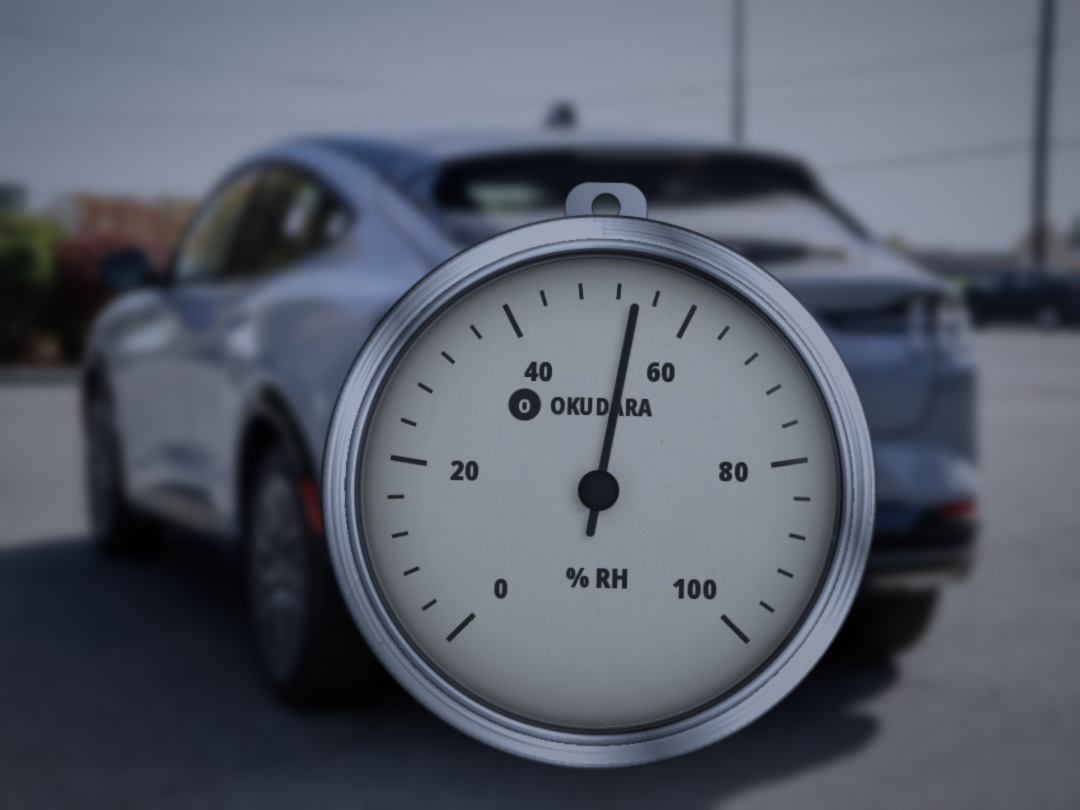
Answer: % 54
